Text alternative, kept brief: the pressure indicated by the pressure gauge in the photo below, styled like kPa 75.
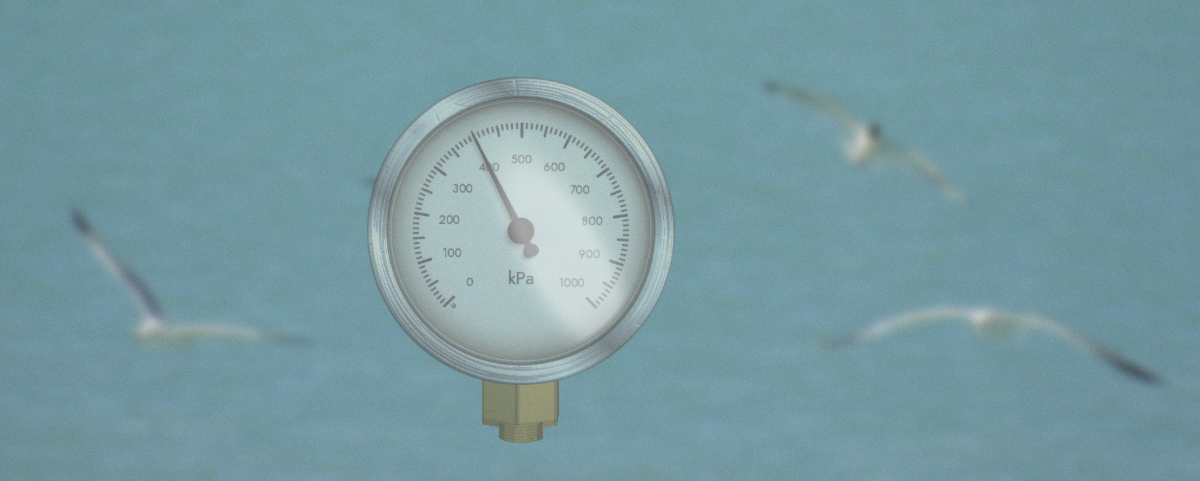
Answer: kPa 400
